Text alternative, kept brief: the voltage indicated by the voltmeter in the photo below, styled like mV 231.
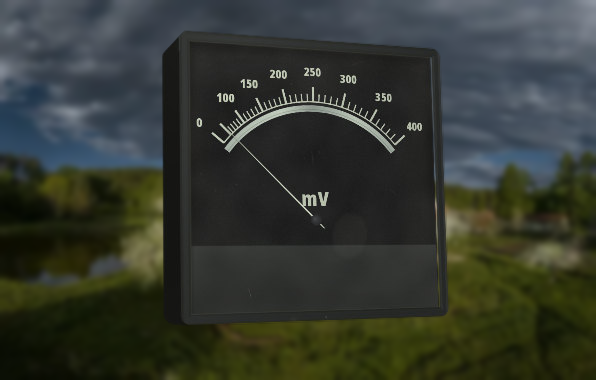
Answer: mV 50
